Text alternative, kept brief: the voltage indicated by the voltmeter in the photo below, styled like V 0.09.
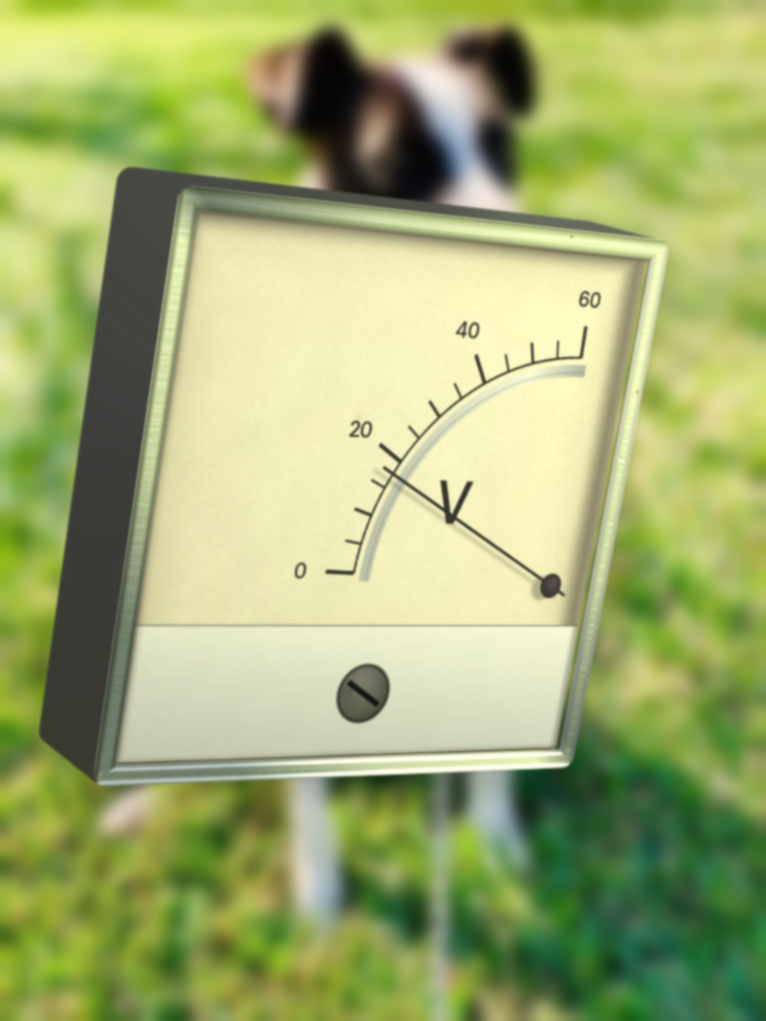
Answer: V 17.5
